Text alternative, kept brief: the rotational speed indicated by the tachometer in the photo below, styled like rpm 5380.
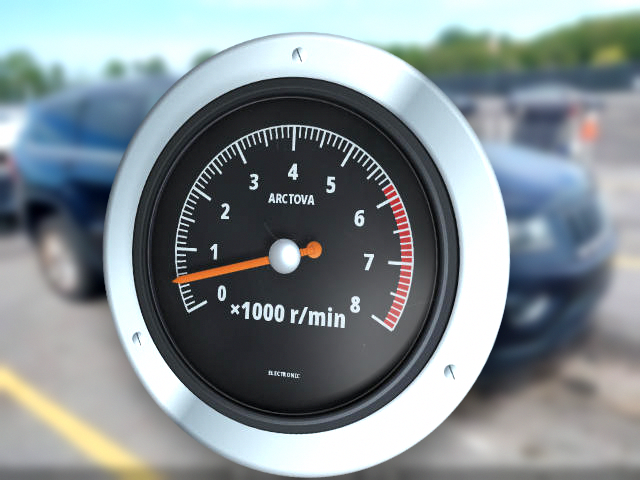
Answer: rpm 500
